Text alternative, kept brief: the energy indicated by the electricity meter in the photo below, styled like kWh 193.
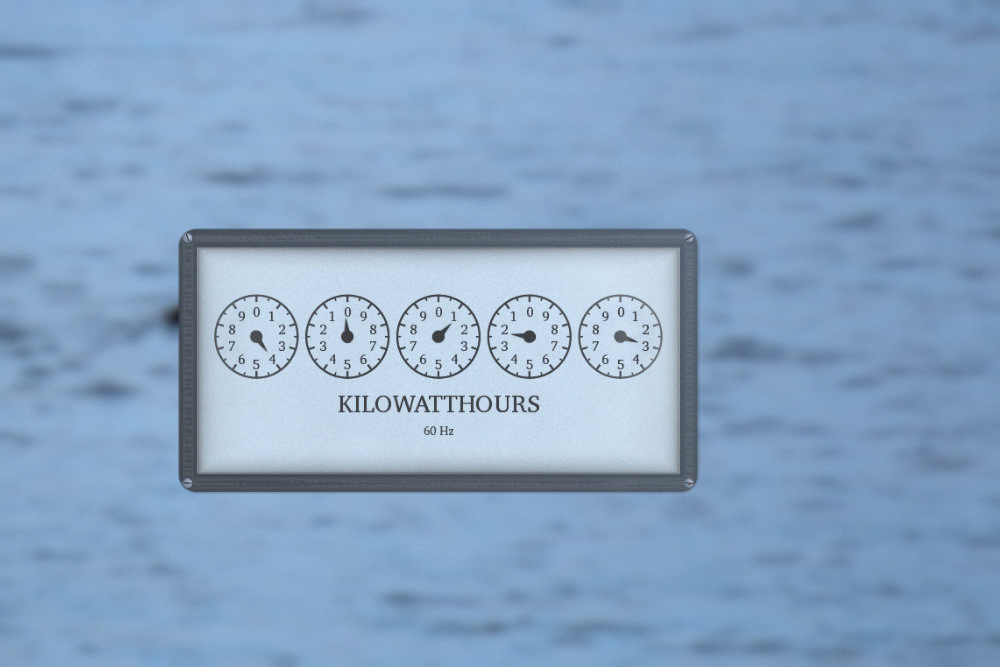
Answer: kWh 40123
